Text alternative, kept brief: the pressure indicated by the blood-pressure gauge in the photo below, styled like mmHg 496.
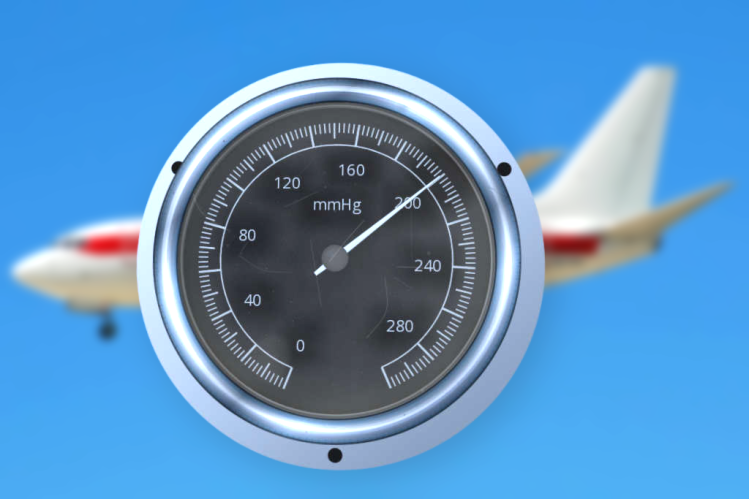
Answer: mmHg 200
